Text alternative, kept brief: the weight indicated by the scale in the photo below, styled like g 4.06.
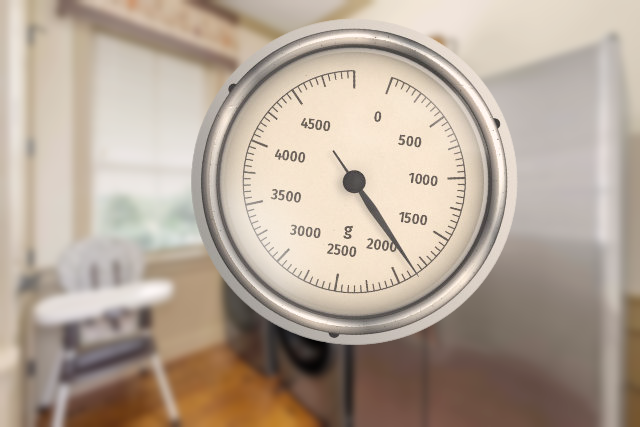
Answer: g 1850
